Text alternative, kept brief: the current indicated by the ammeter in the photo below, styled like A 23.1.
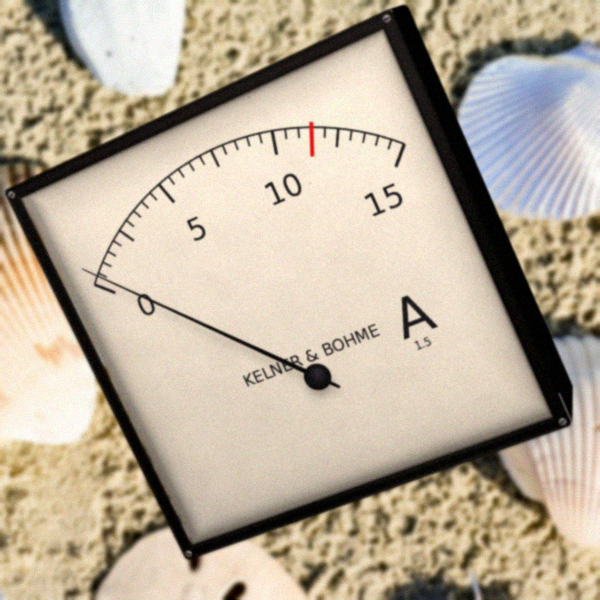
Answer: A 0.5
